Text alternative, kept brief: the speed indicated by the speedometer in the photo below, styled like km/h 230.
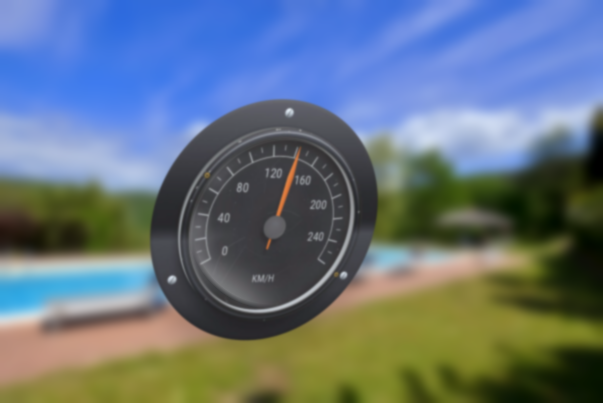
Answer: km/h 140
